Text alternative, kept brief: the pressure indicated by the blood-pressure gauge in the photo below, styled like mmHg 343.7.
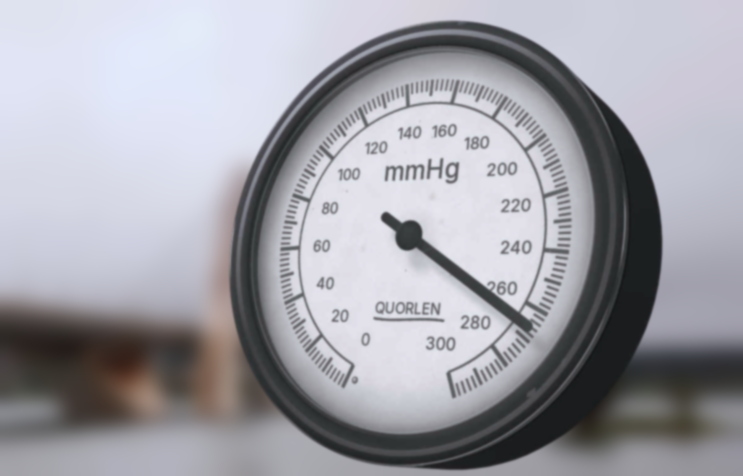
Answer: mmHg 266
